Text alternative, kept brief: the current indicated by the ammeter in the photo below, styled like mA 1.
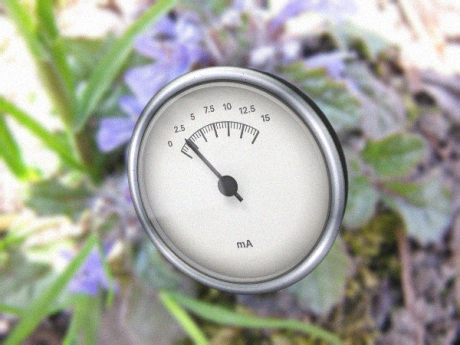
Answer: mA 2.5
